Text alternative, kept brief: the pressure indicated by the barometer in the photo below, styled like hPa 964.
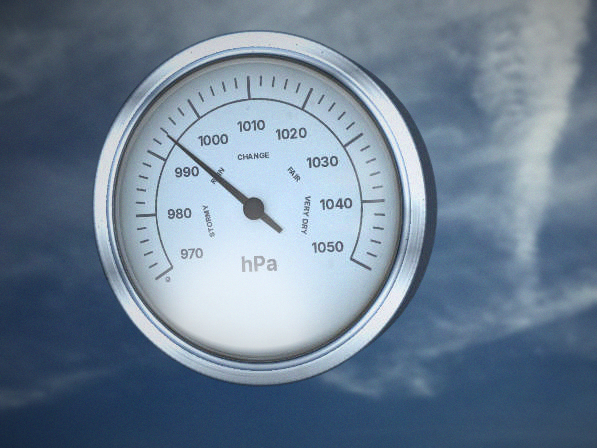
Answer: hPa 994
